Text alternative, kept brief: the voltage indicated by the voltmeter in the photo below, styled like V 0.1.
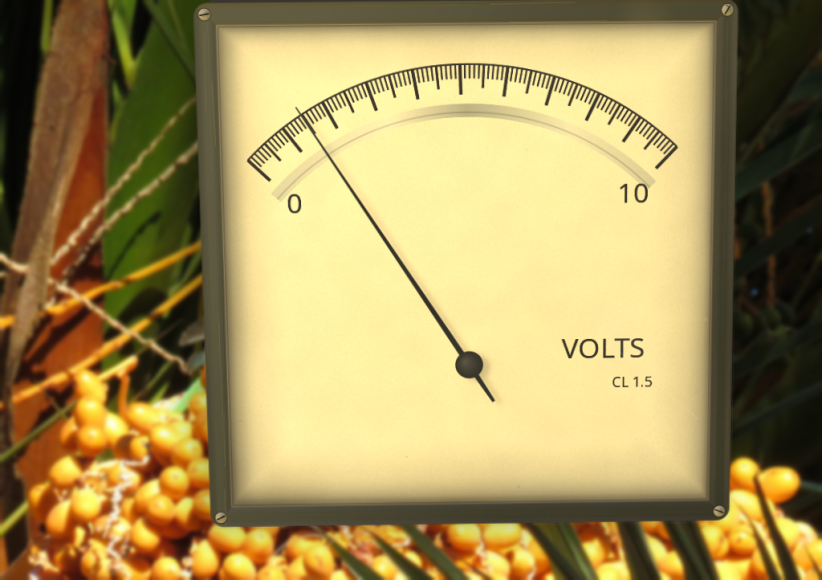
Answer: V 1.5
